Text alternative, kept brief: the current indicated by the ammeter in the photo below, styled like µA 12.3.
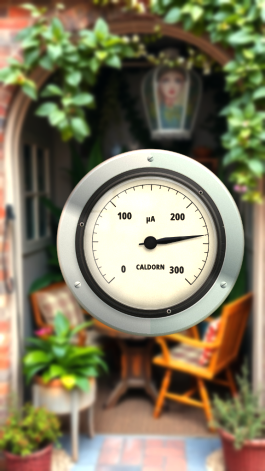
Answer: µA 240
